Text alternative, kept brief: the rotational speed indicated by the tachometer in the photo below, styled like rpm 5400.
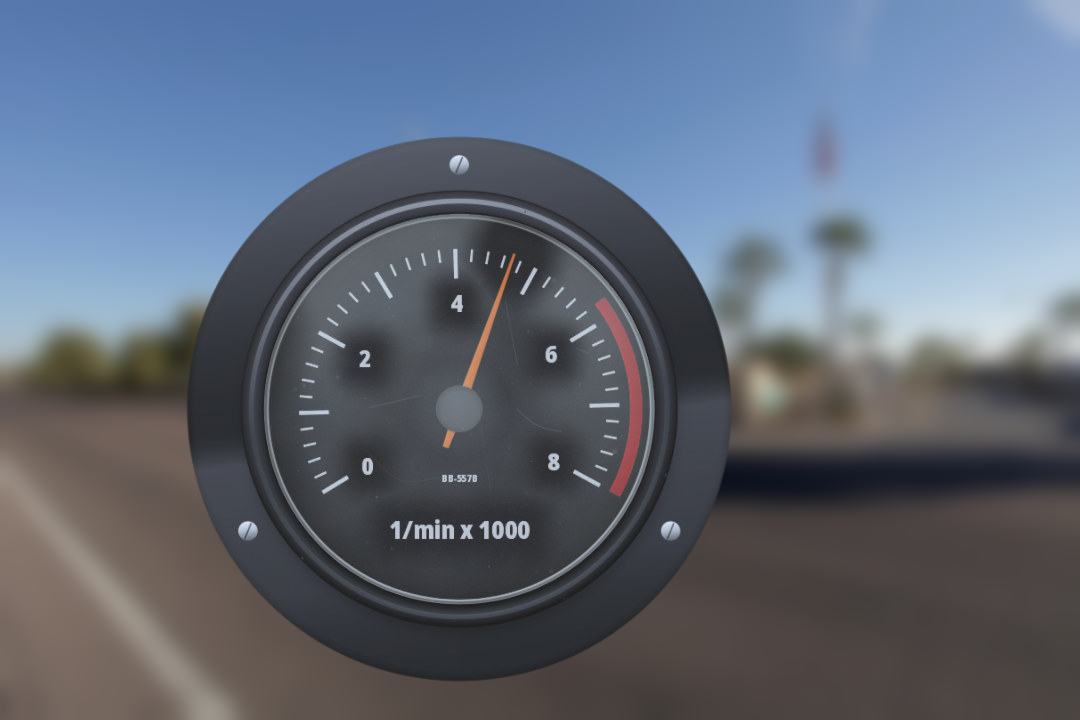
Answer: rpm 4700
